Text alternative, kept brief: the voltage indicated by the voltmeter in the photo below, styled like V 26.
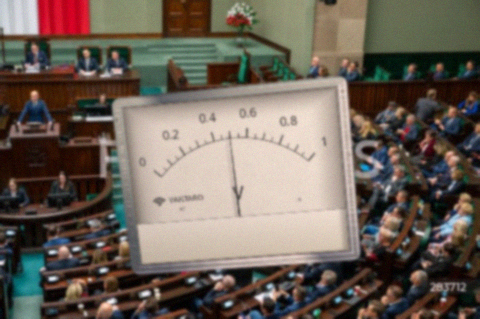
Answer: V 0.5
